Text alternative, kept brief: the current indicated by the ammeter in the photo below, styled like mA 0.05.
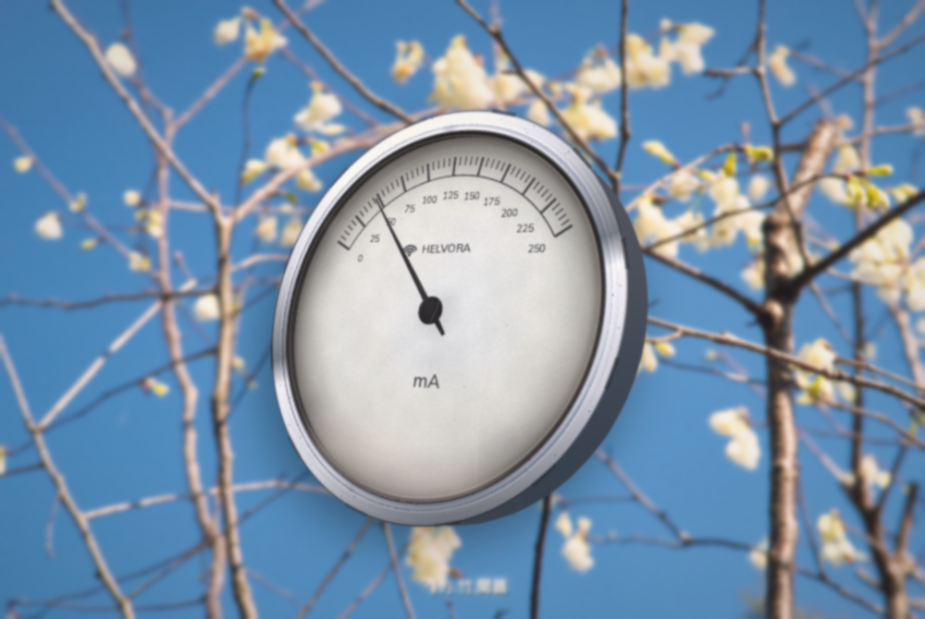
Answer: mA 50
